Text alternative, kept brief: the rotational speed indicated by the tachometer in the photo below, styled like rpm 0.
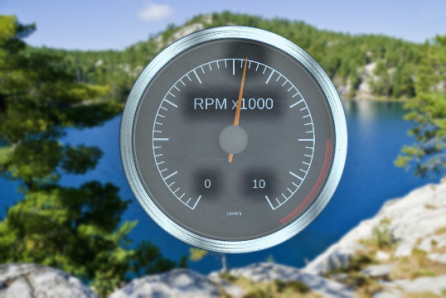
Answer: rpm 5300
